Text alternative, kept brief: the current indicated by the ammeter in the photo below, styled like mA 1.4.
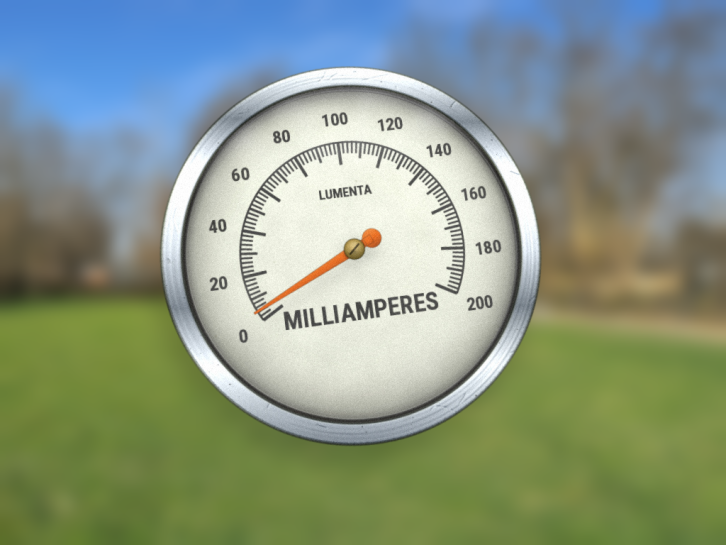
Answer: mA 4
